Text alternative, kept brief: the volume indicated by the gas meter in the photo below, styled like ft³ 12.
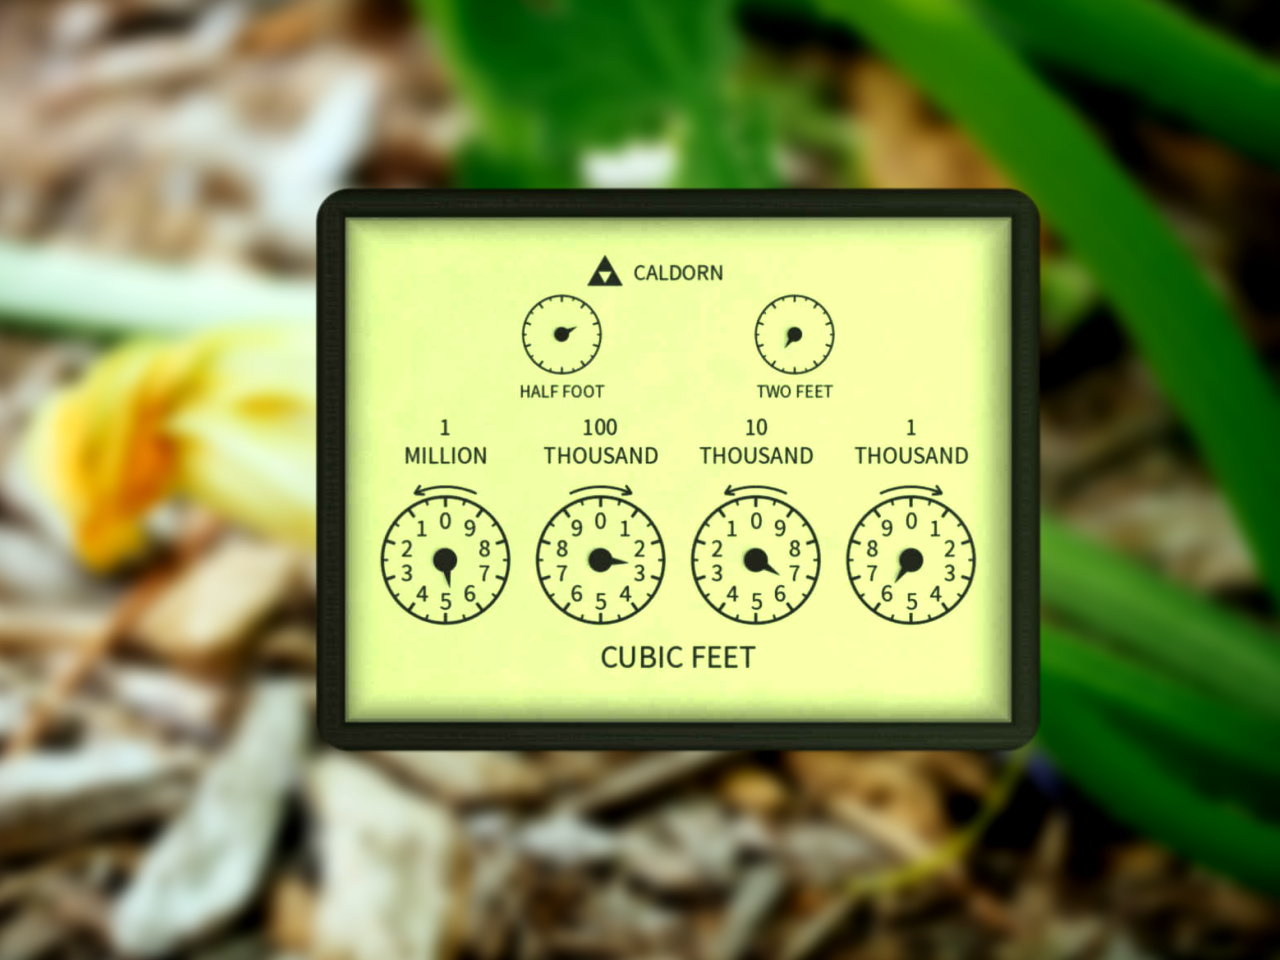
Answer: ft³ 526600
